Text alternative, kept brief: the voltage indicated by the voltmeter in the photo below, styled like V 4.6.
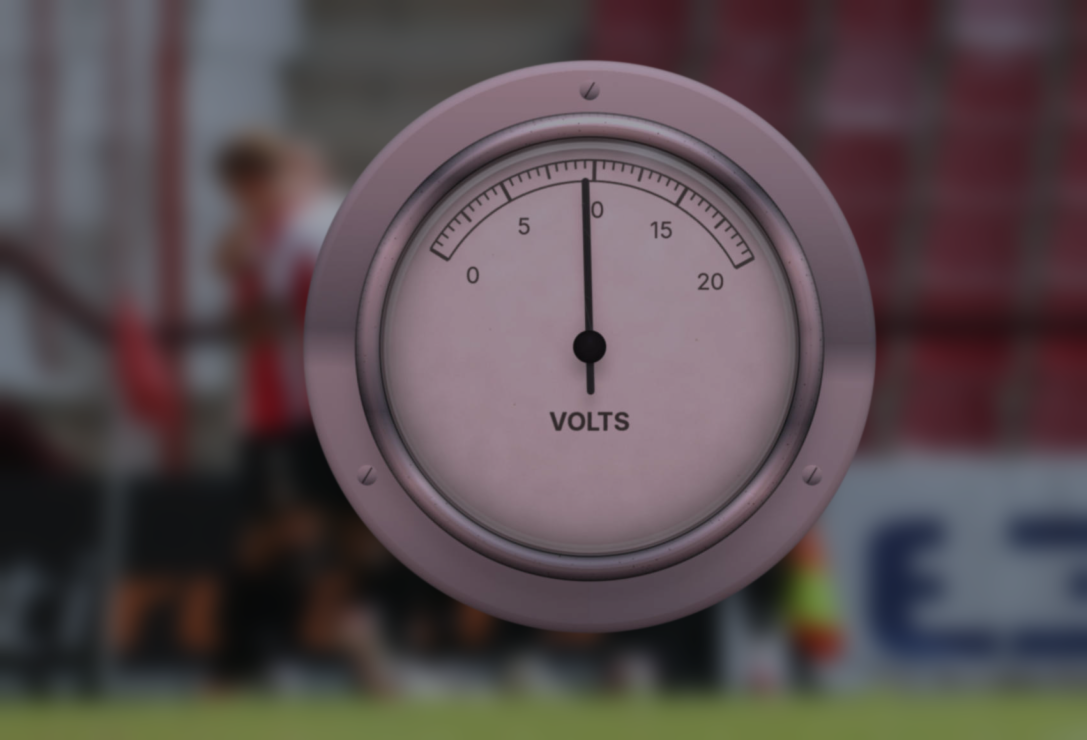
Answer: V 9.5
